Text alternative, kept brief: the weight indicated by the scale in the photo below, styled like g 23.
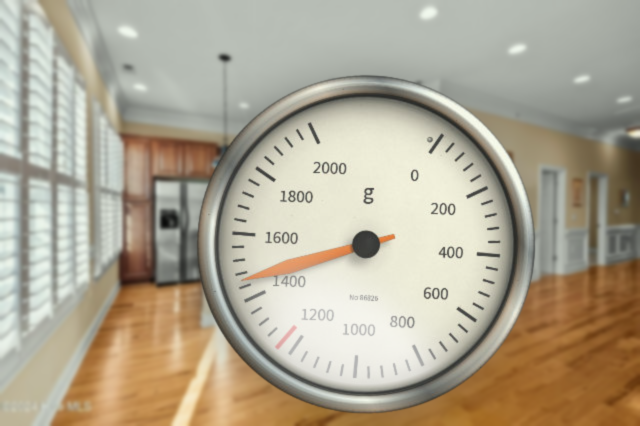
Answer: g 1460
